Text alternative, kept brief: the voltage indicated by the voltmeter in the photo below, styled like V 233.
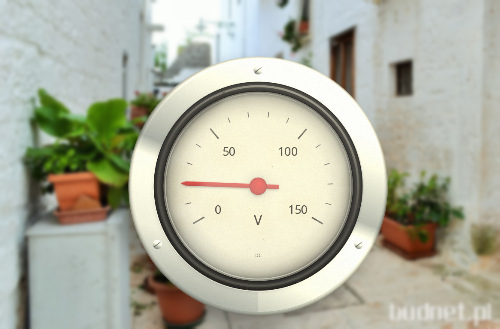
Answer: V 20
